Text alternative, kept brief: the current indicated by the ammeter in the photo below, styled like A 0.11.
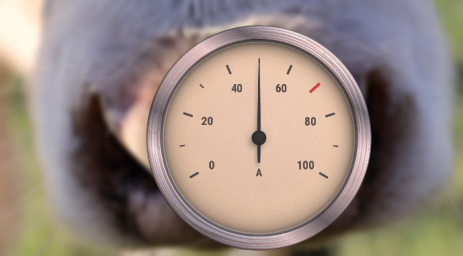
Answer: A 50
